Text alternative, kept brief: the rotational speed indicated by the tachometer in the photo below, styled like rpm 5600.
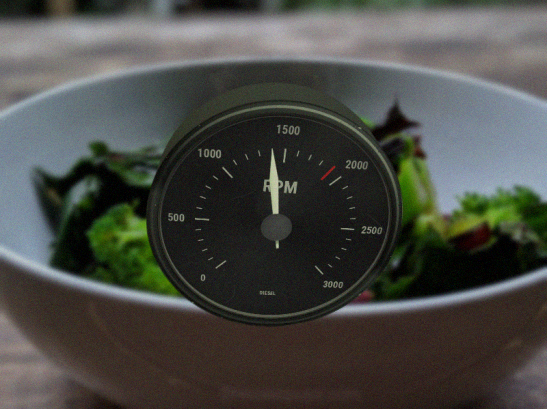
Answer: rpm 1400
